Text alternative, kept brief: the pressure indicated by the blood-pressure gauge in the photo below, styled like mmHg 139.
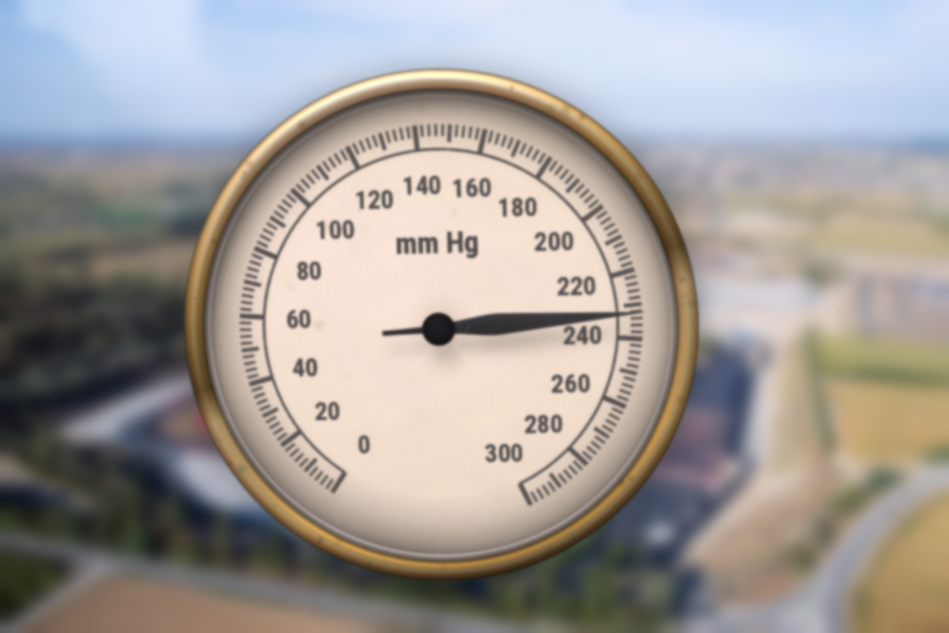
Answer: mmHg 232
